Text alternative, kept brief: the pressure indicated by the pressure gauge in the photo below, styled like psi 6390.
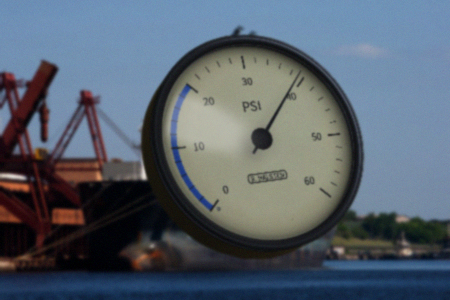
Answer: psi 39
